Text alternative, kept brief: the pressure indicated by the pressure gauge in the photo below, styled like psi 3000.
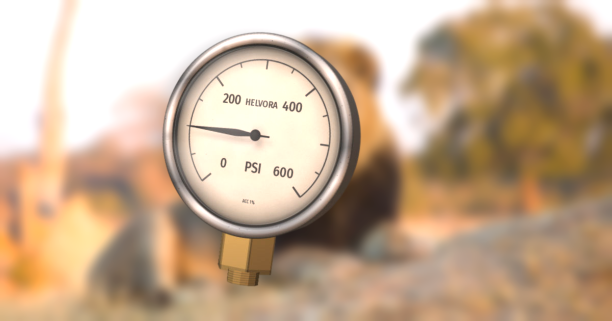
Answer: psi 100
